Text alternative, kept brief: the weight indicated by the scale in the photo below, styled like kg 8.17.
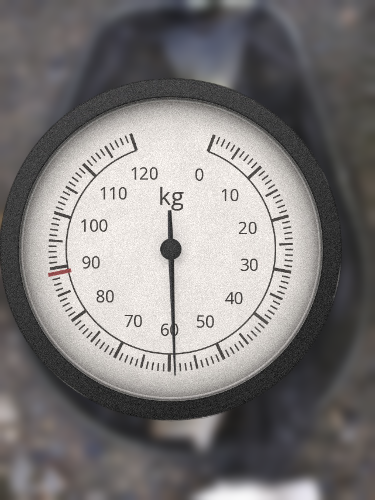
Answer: kg 59
